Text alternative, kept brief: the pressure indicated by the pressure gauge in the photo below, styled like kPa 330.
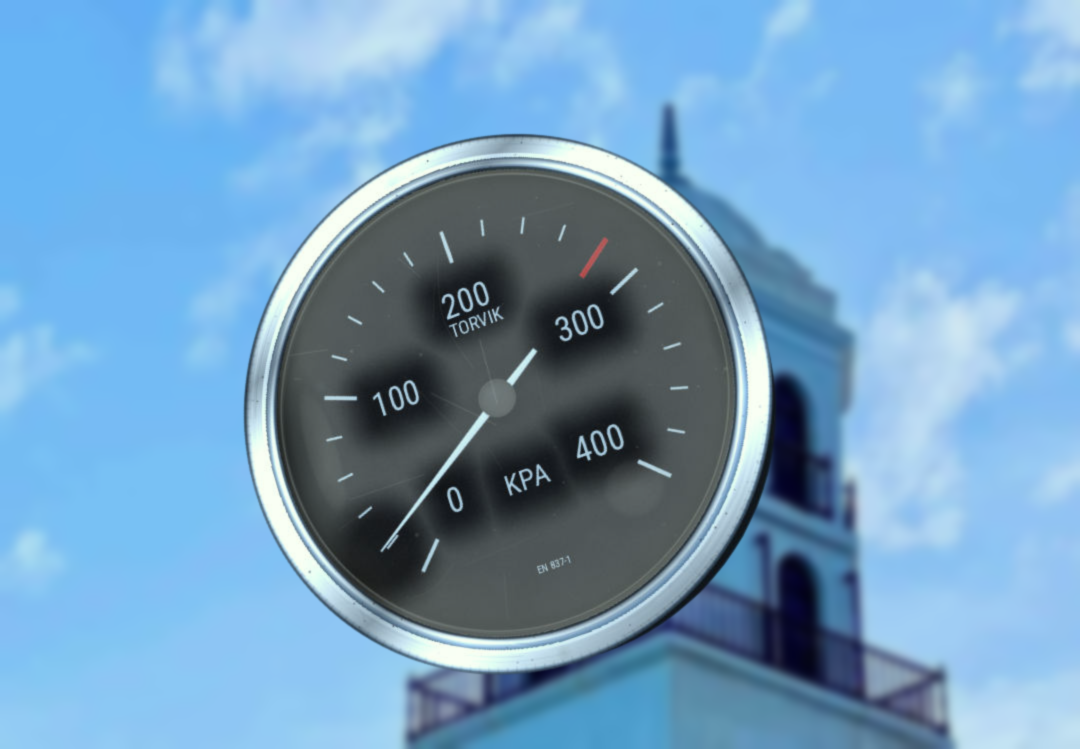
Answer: kPa 20
